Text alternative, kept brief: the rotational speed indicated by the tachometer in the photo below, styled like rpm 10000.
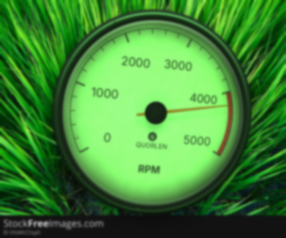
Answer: rpm 4200
